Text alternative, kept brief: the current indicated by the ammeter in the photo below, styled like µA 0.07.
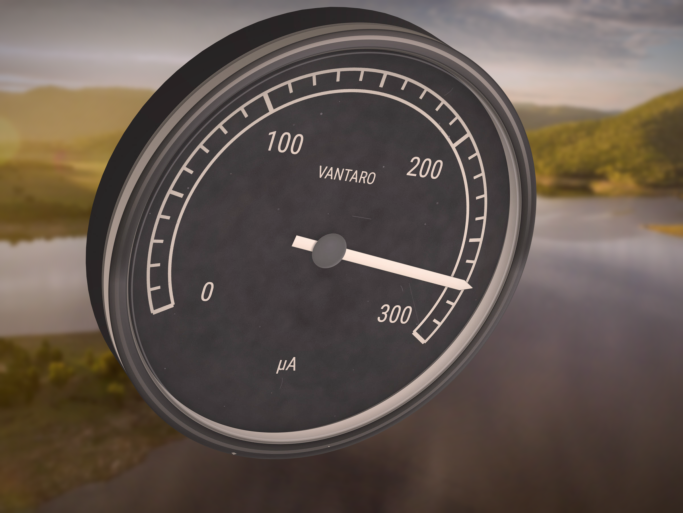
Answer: µA 270
